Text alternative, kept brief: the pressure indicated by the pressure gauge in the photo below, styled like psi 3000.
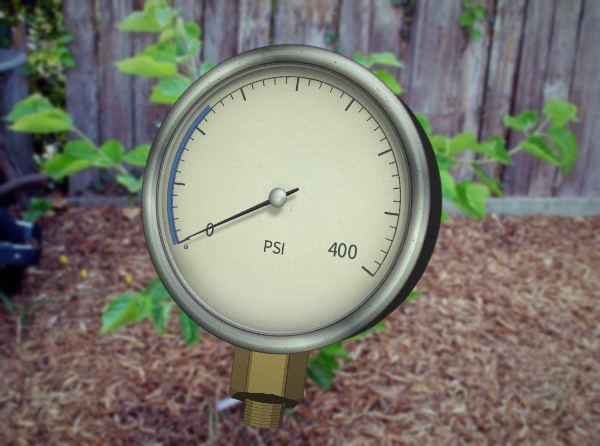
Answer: psi 0
